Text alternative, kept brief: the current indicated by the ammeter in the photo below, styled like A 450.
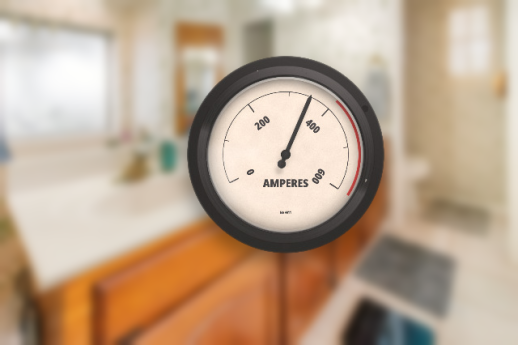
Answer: A 350
